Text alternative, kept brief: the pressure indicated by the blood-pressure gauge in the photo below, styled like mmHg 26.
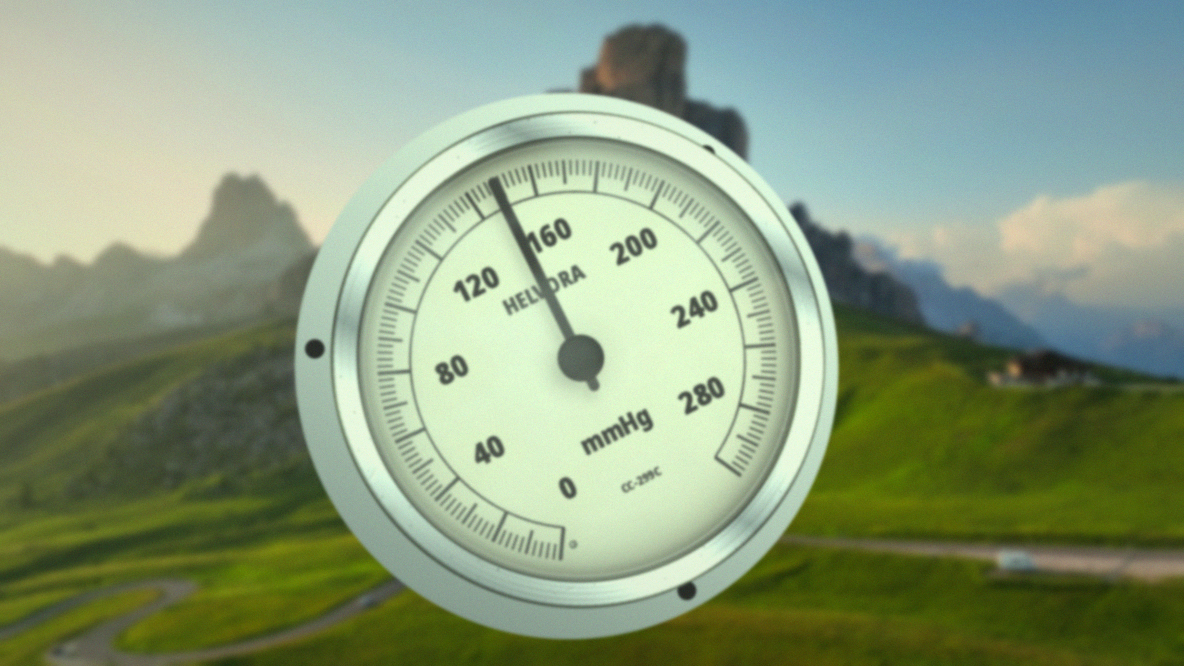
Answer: mmHg 148
